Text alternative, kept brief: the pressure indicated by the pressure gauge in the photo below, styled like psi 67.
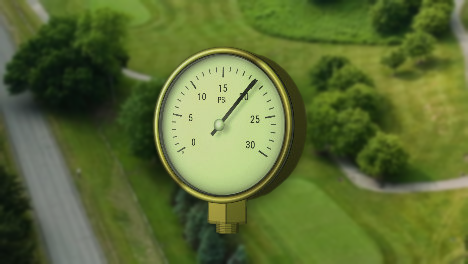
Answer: psi 20
